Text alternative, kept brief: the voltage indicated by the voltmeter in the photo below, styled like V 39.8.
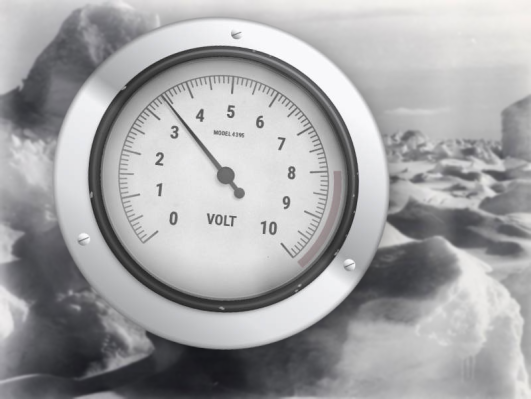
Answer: V 3.4
